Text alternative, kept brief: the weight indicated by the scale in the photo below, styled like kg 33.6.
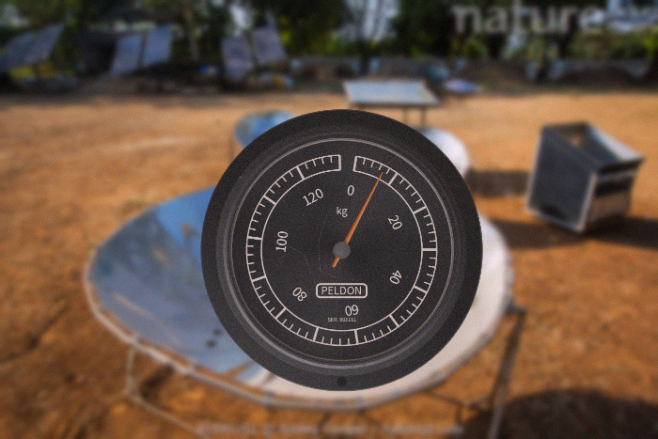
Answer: kg 7
